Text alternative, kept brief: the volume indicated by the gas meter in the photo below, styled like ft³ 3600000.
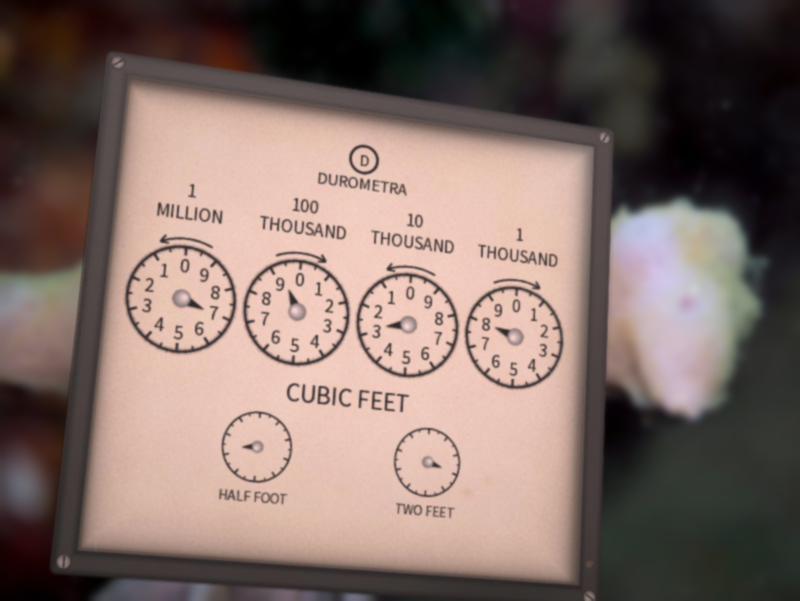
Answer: ft³ 692800
